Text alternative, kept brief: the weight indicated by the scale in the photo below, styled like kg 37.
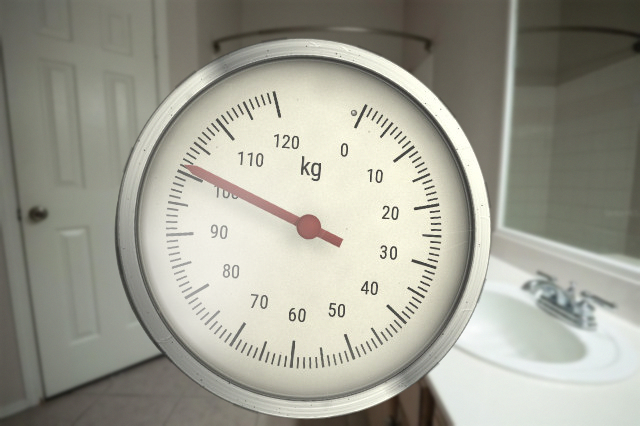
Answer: kg 101
